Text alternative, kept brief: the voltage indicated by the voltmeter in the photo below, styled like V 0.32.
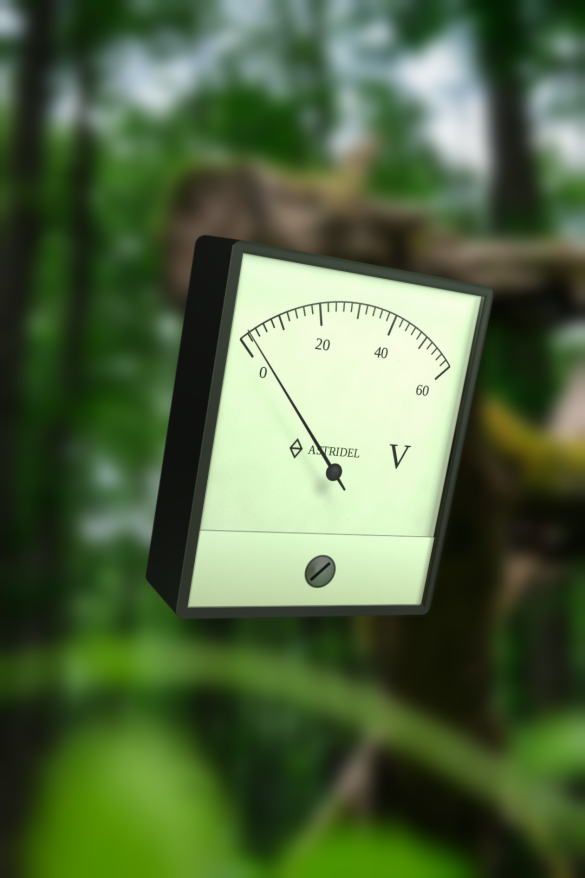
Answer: V 2
